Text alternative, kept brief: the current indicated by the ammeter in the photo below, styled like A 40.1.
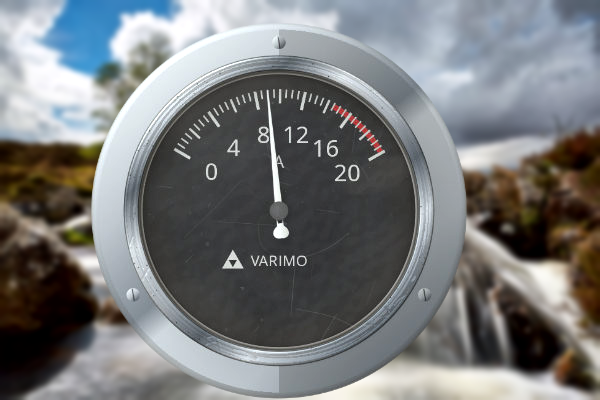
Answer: A 9
